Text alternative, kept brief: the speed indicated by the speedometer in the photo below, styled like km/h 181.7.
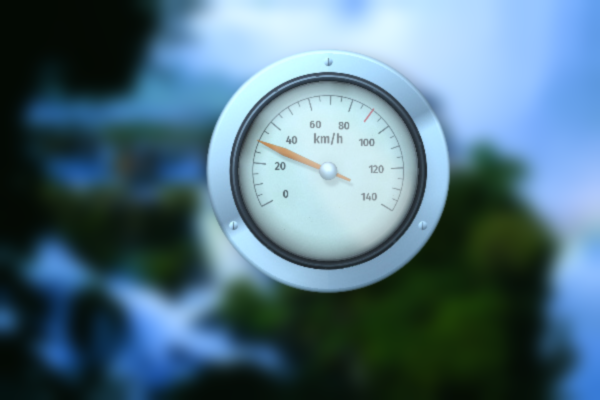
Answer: km/h 30
